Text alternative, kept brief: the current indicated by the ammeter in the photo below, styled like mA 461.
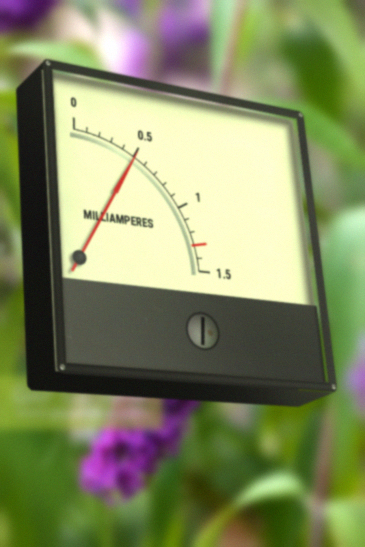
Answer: mA 0.5
